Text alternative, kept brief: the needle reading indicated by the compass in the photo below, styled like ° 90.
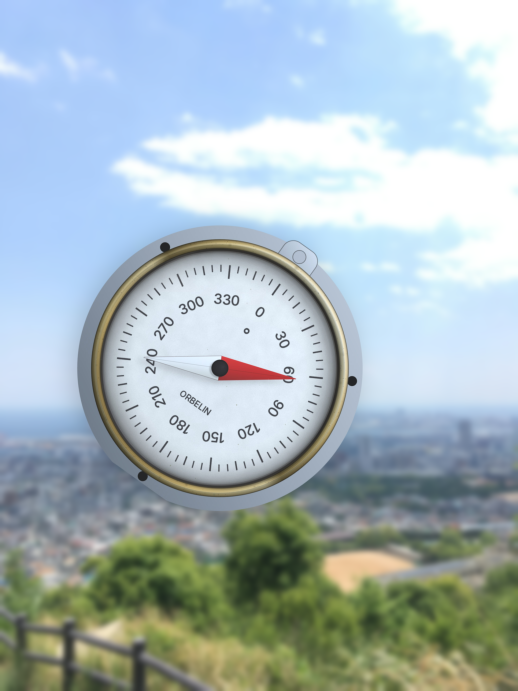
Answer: ° 62.5
